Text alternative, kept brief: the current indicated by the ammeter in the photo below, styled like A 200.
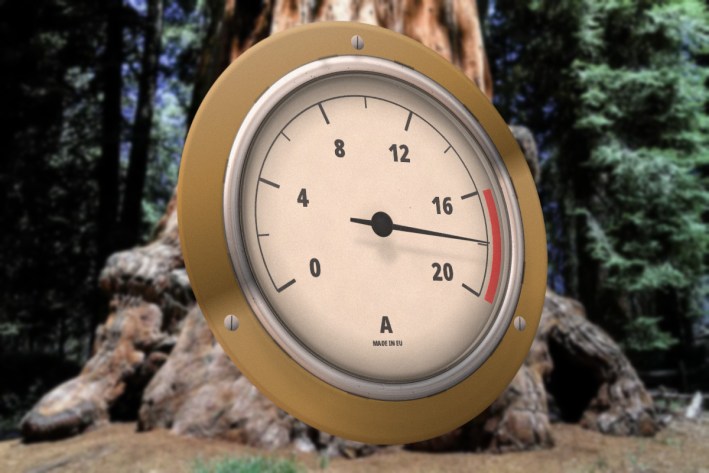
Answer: A 18
